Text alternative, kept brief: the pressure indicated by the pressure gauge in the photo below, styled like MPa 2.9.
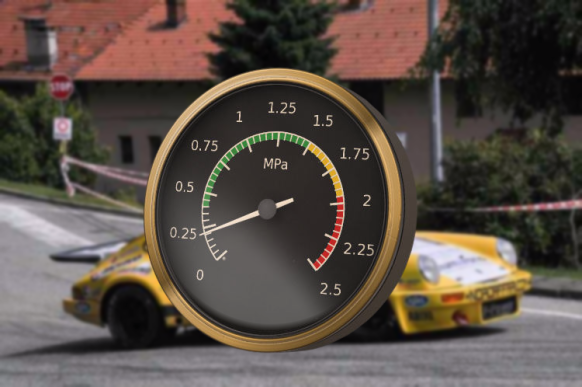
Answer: MPa 0.2
